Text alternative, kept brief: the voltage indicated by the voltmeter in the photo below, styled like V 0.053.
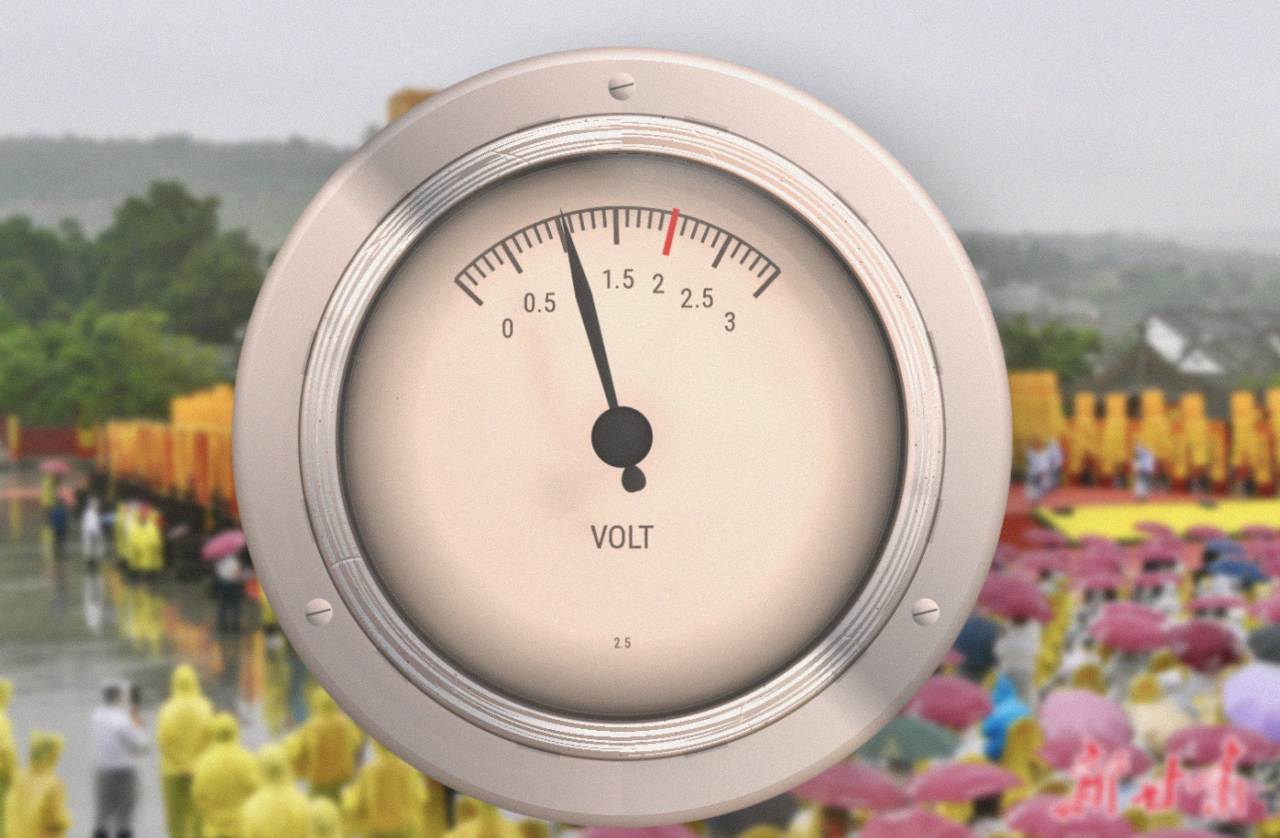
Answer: V 1.05
